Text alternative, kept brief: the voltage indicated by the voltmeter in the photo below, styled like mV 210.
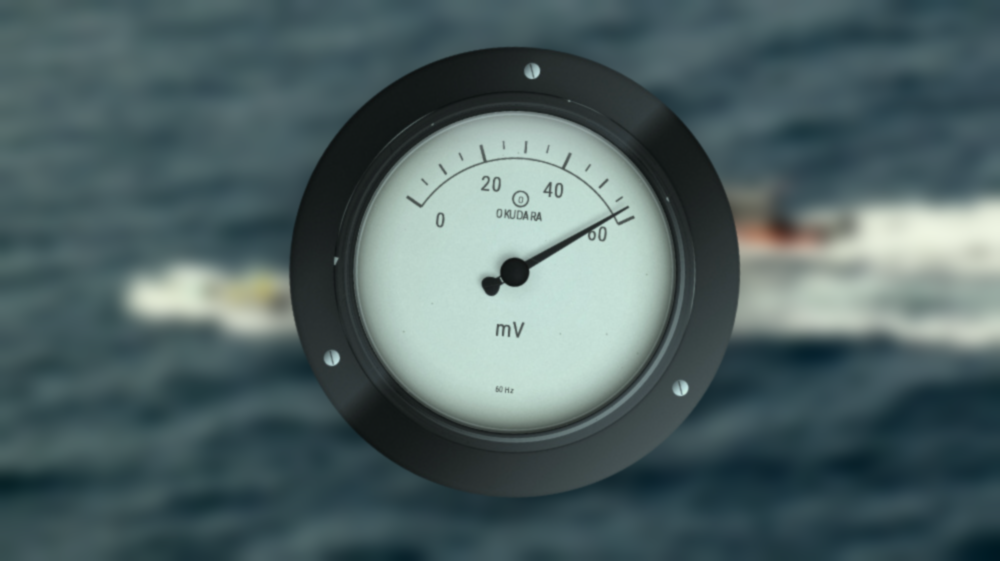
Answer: mV 57.5
